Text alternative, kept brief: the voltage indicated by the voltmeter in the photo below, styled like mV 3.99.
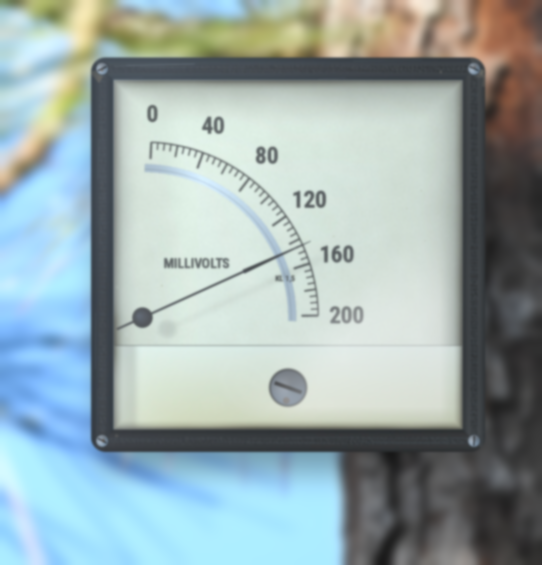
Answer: mV 145
